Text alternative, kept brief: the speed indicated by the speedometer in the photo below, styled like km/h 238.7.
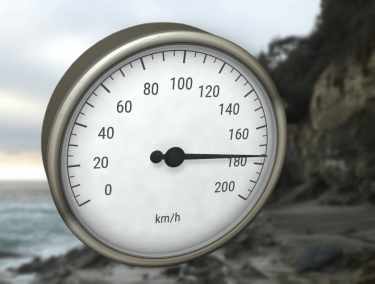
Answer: km/h 175
